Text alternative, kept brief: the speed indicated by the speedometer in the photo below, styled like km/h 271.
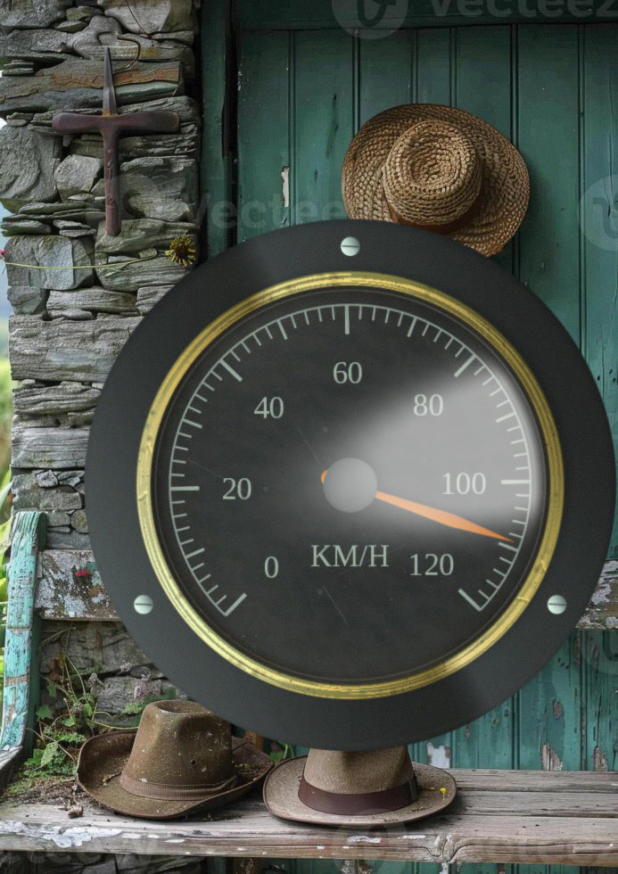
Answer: km/h 109
